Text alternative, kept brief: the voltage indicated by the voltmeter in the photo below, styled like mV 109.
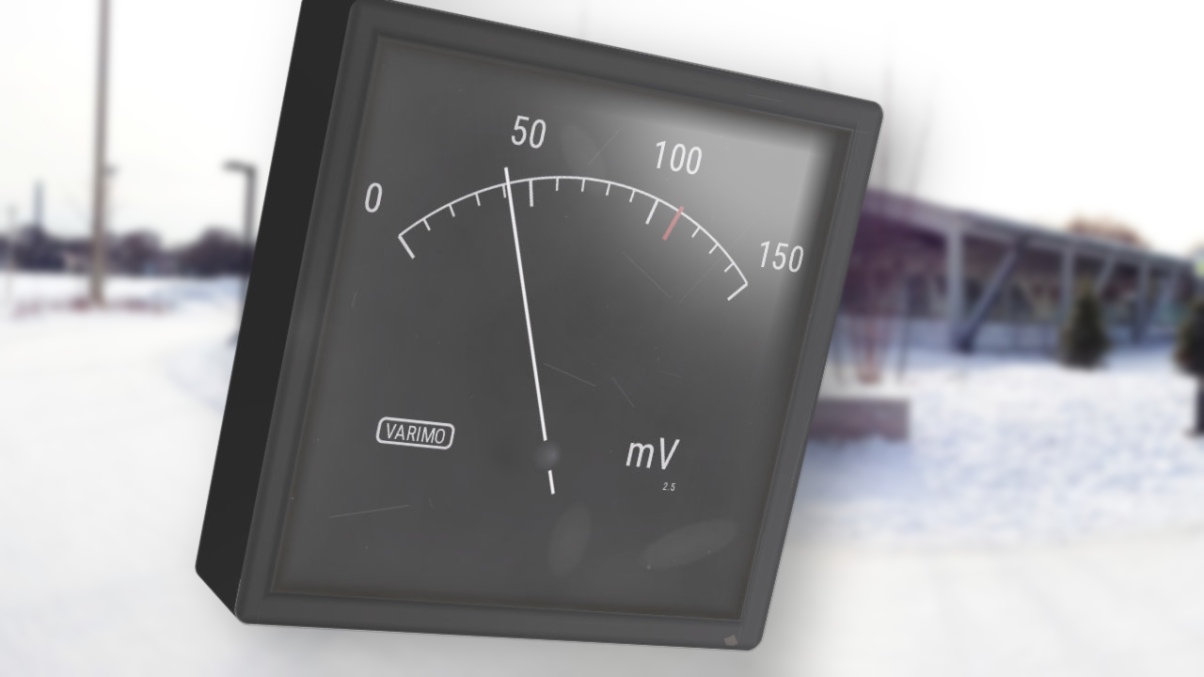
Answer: mV 40
